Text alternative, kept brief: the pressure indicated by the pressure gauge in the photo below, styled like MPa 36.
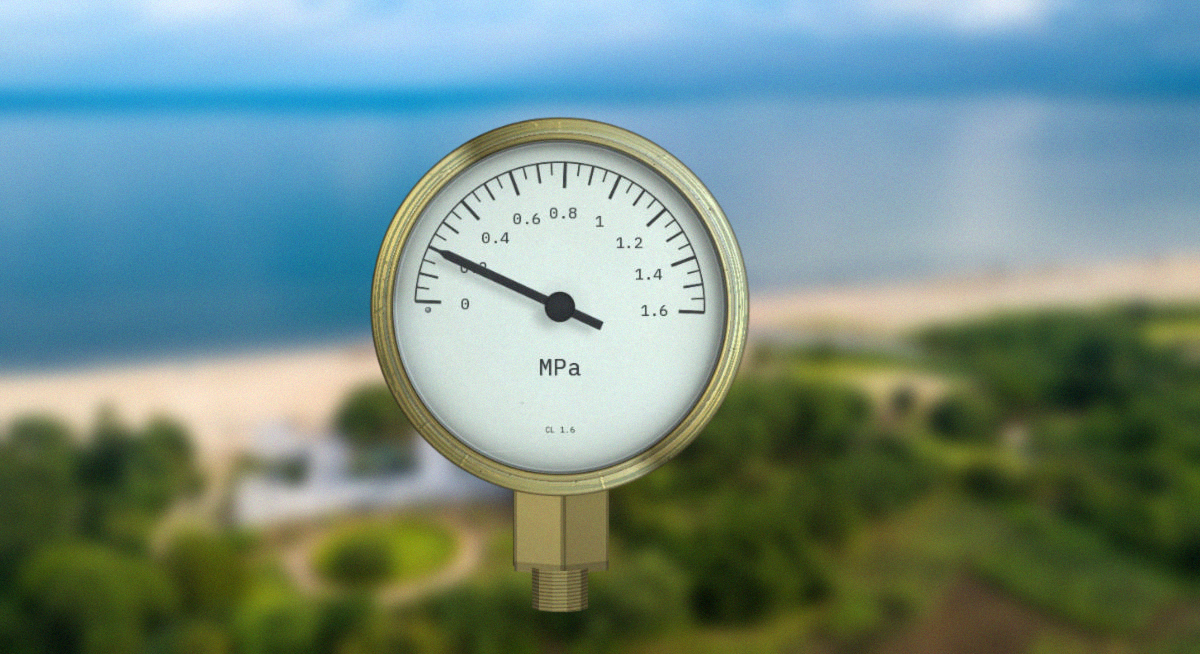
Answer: MPa 0.2
